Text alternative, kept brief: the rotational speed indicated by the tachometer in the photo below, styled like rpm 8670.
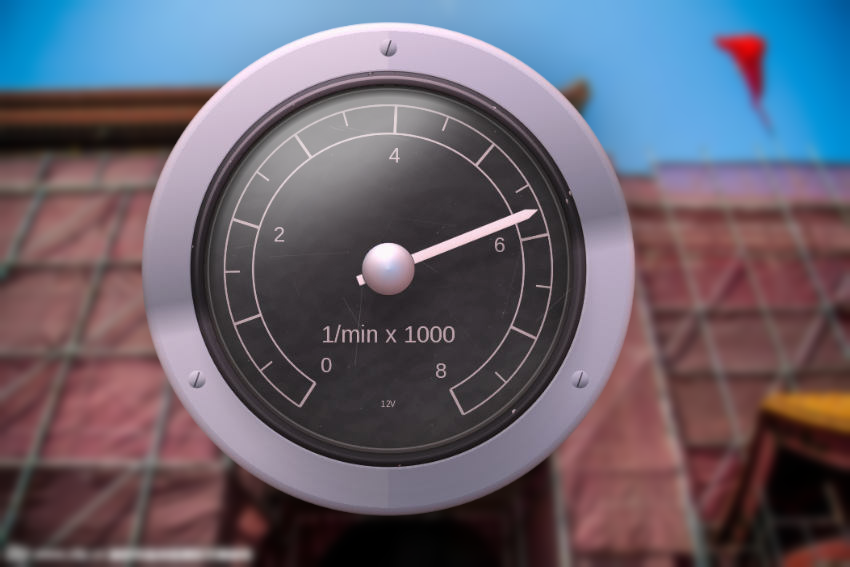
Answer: rpm 5750
